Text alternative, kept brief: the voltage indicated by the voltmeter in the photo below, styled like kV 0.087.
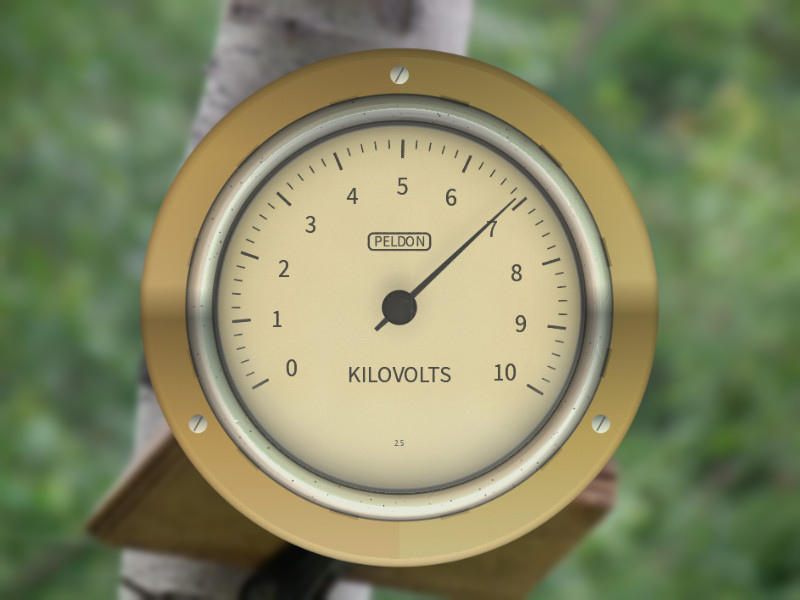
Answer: kV 6.9
